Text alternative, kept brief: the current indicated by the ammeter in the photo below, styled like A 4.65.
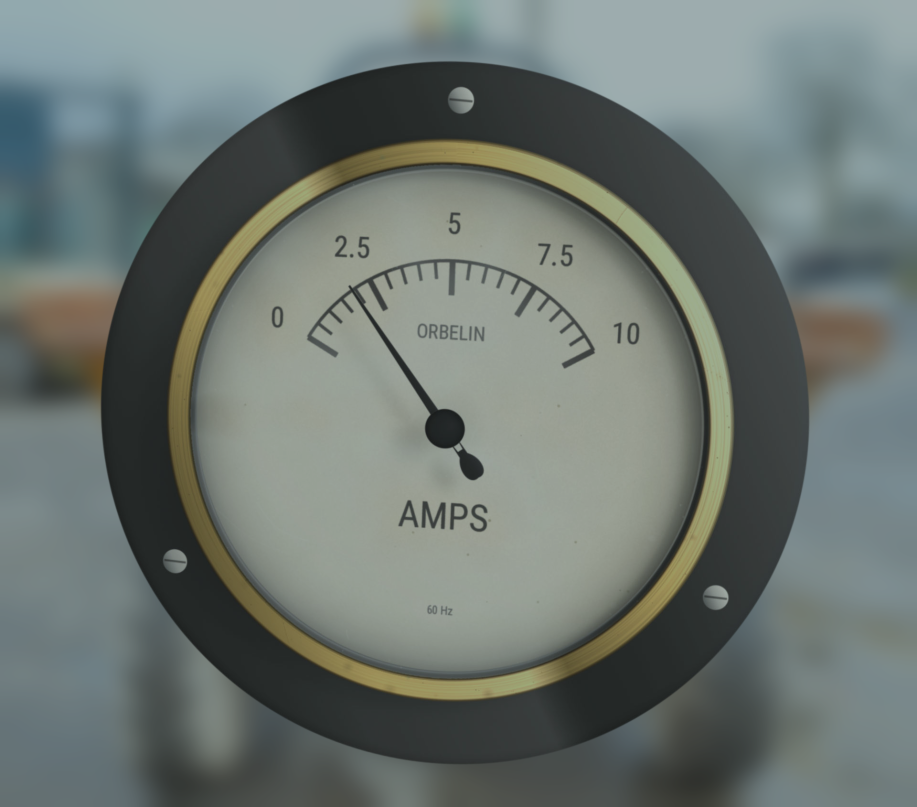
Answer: A 2
